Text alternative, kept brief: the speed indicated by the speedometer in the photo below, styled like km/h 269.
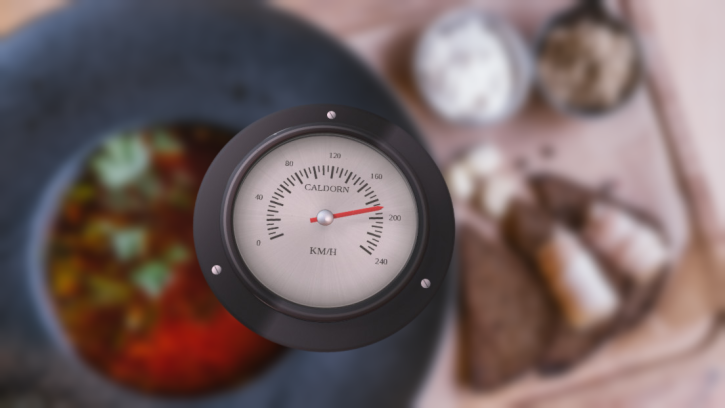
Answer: km/h 190
